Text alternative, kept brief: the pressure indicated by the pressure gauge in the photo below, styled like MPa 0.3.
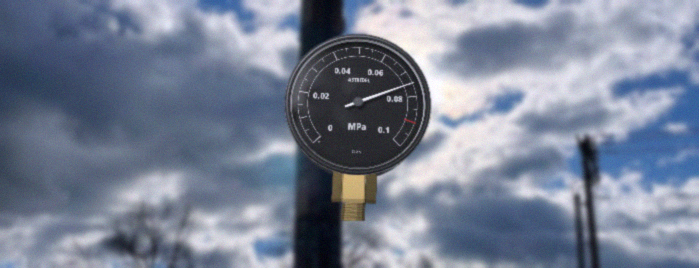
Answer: MPa 0.075
